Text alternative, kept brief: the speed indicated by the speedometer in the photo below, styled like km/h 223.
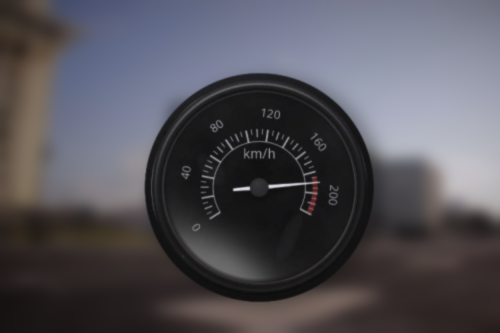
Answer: km/h 190
